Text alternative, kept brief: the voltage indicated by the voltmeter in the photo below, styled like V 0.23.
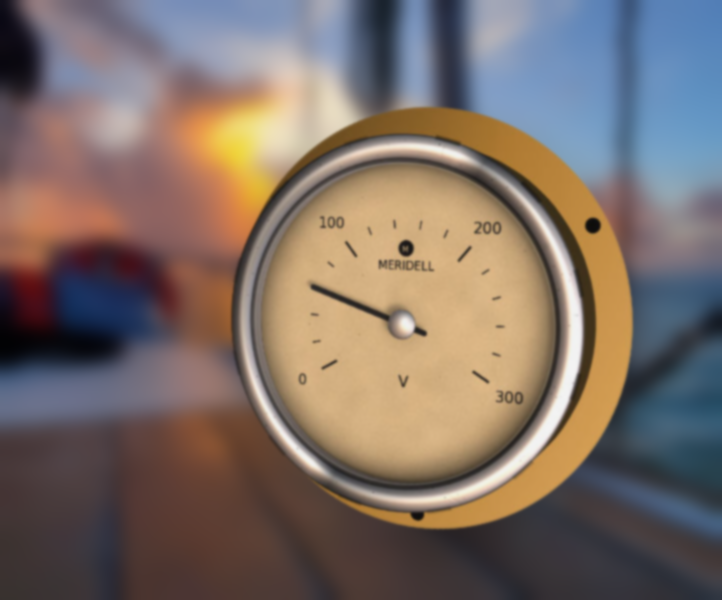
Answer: V 60
